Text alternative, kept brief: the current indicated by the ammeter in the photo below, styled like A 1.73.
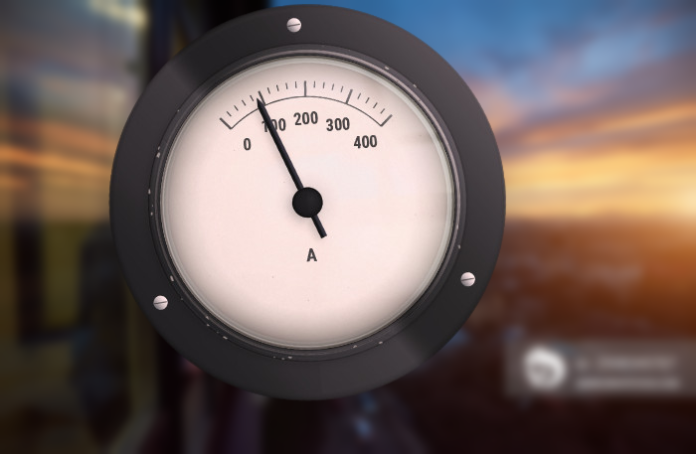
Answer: A 90
